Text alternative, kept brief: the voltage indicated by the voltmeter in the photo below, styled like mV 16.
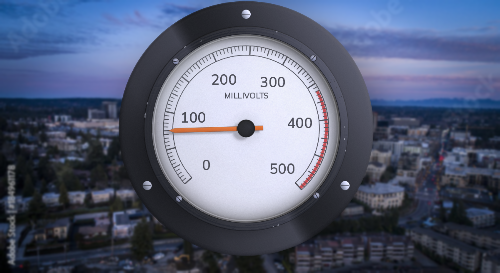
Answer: mV 75
